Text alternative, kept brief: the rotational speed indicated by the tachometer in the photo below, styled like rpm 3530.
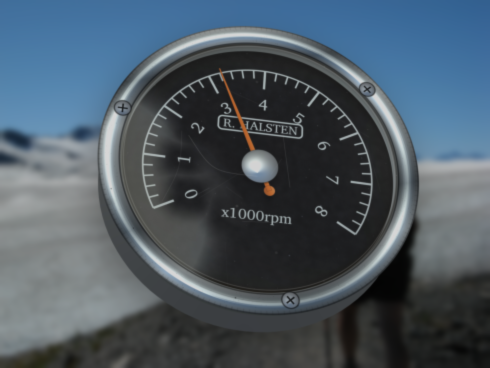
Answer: rpm 3200
